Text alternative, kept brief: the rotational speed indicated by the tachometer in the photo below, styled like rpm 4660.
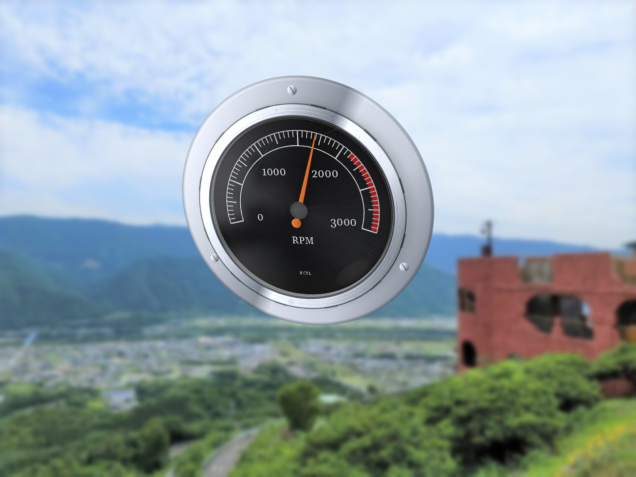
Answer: rpm 1700
